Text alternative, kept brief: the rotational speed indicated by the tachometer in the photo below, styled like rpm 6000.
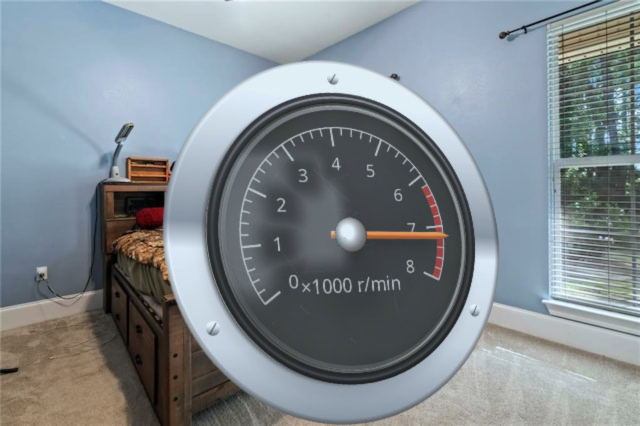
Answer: rpm 7200
